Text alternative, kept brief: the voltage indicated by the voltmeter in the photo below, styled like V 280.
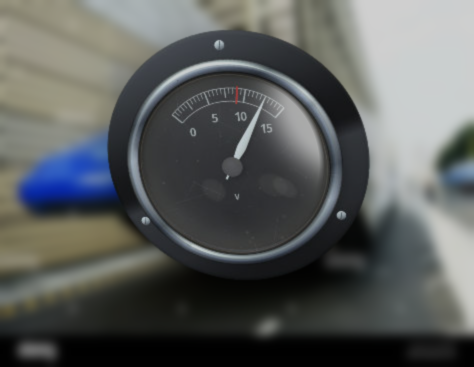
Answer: V 12.5
